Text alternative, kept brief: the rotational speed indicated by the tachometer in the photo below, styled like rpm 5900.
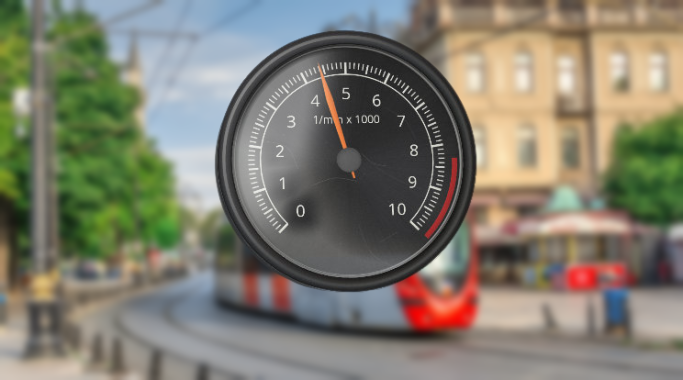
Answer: rpm 4400
